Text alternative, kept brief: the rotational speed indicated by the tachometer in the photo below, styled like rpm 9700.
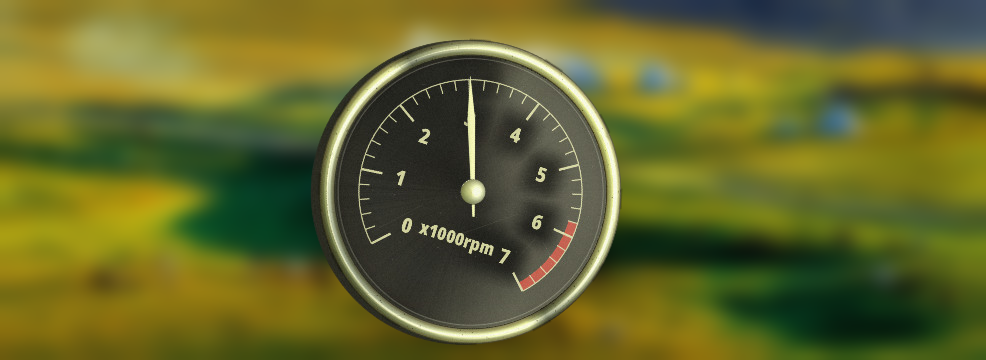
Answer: rpm 3000
